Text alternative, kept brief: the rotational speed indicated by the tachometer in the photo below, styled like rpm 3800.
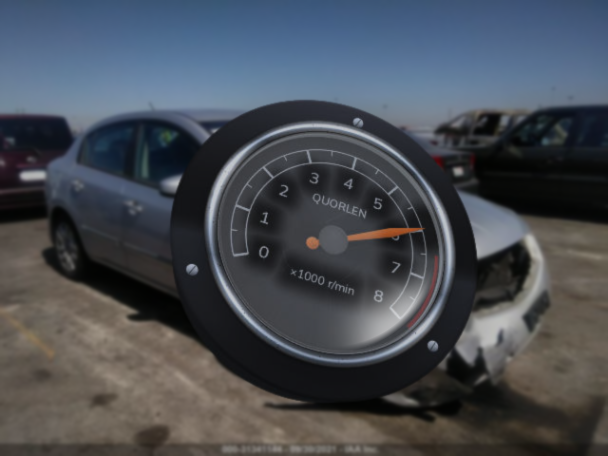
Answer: rpm 6000
